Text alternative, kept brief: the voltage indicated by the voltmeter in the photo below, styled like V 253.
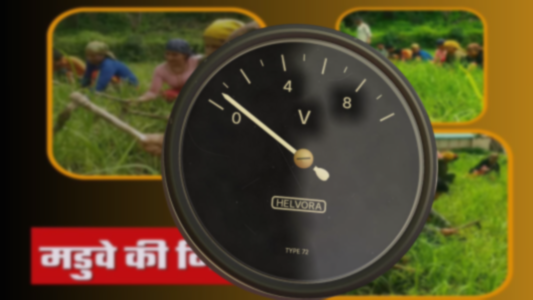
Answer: V 0.5
